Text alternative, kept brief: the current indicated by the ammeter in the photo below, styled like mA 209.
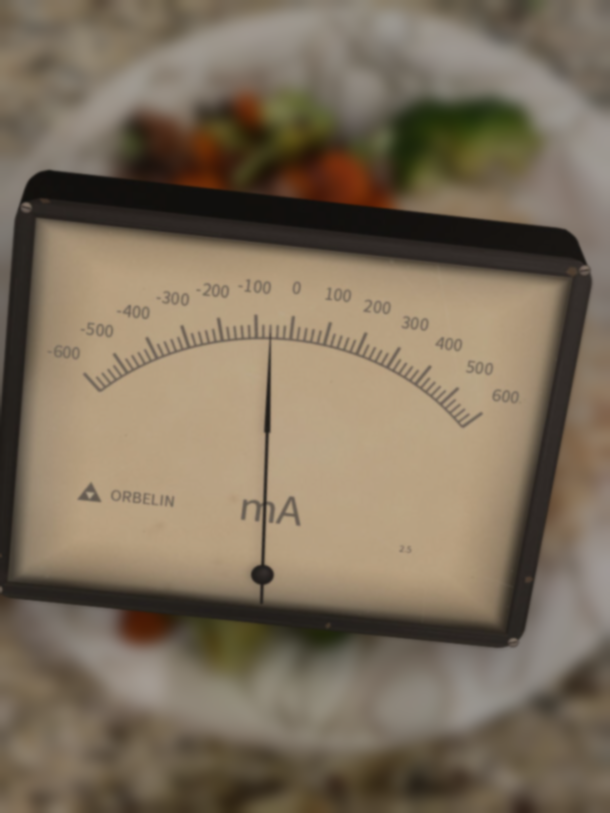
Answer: mA -60
